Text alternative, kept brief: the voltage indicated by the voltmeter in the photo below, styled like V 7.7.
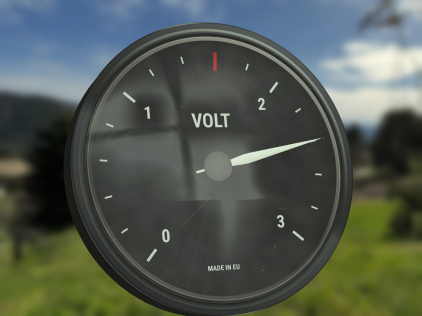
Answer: V 2.4
